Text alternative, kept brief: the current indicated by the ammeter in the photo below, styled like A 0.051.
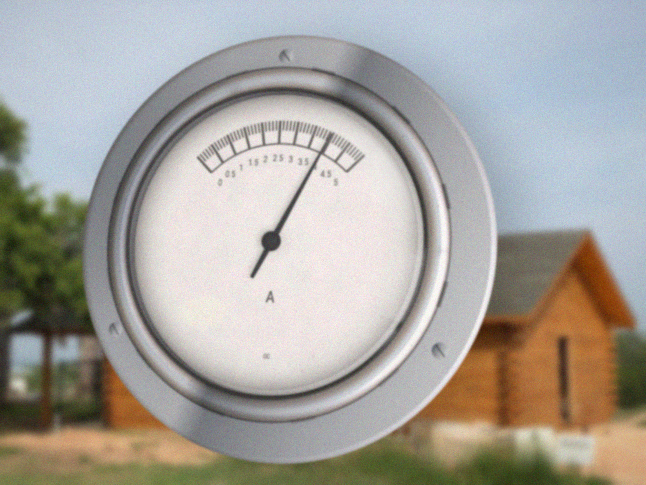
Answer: A 4
